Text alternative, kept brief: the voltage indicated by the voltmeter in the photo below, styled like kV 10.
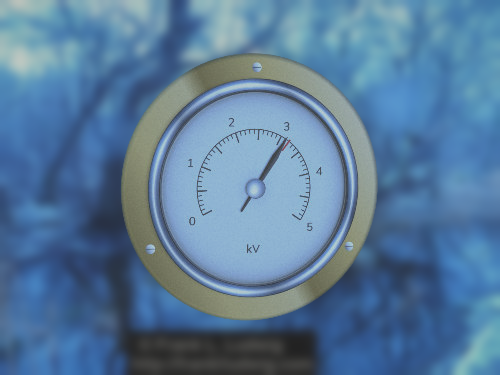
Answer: kV 3.1
